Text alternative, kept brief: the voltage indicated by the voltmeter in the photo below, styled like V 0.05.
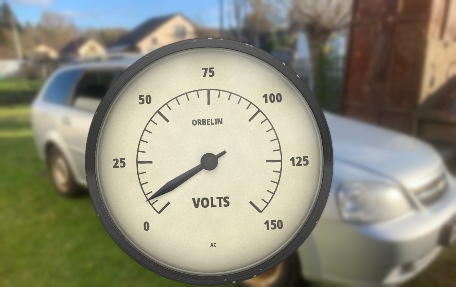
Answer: V 7.5
